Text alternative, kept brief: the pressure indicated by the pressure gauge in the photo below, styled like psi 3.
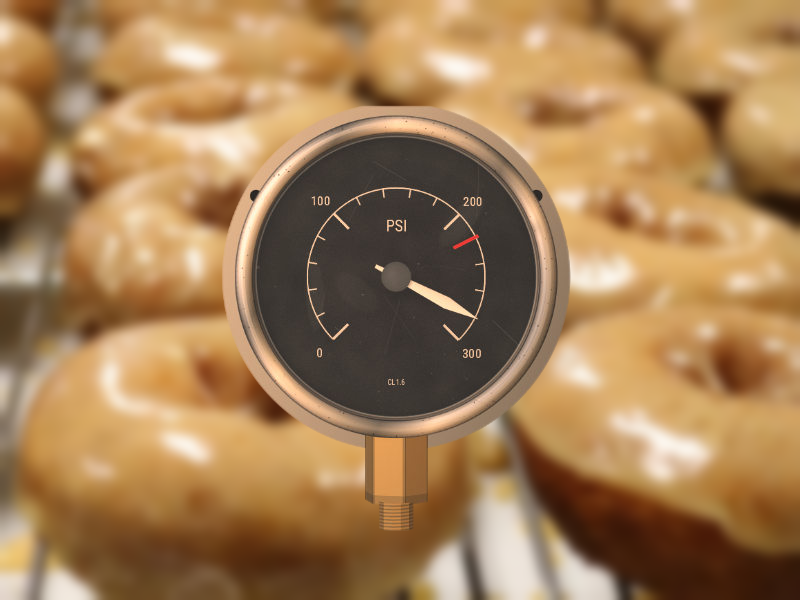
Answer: psi 280
